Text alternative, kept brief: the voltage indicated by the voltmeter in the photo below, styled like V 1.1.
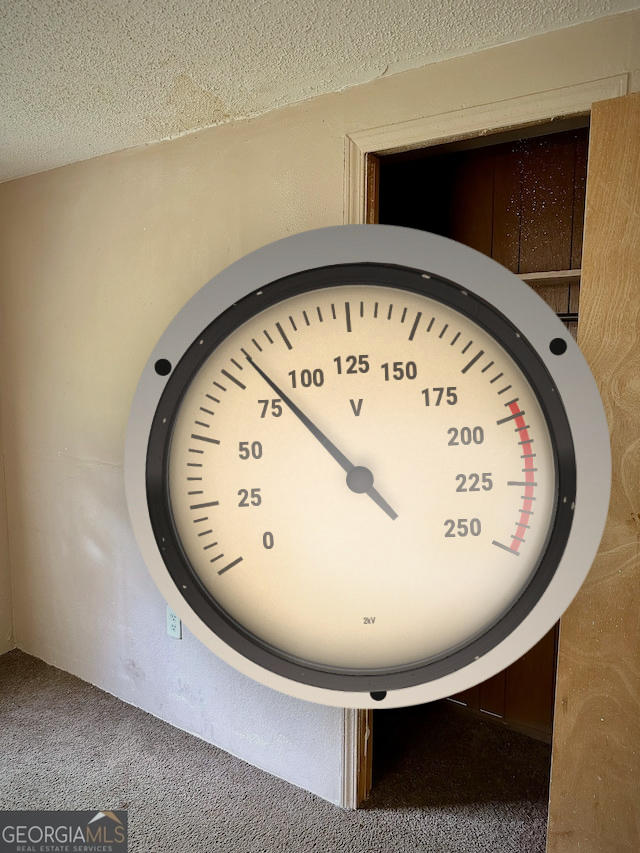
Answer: V 85
